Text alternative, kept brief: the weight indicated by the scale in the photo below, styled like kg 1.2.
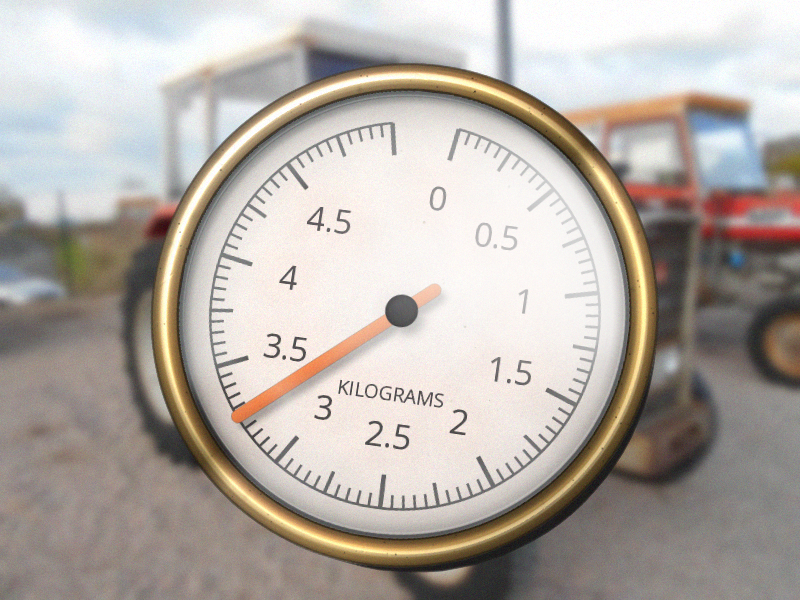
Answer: kg 3.25
